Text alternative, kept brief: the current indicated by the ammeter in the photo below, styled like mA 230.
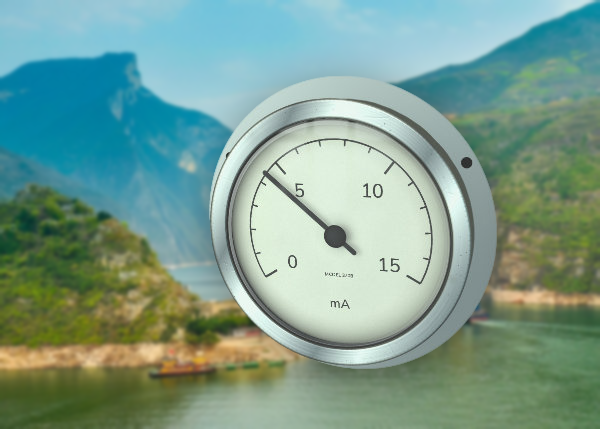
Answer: mA 4.5
